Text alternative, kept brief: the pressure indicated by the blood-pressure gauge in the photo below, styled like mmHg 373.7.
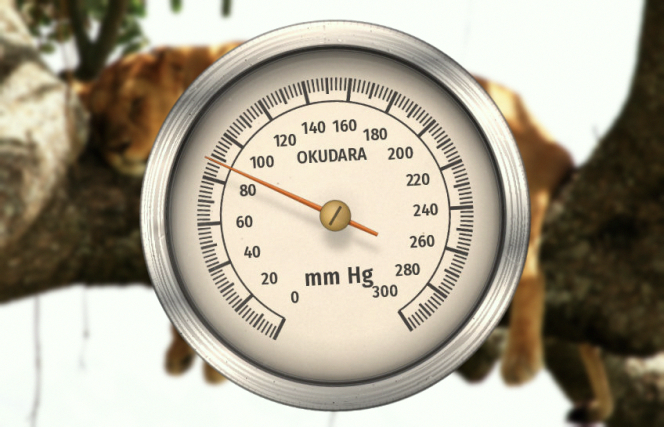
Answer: mmHg 88
